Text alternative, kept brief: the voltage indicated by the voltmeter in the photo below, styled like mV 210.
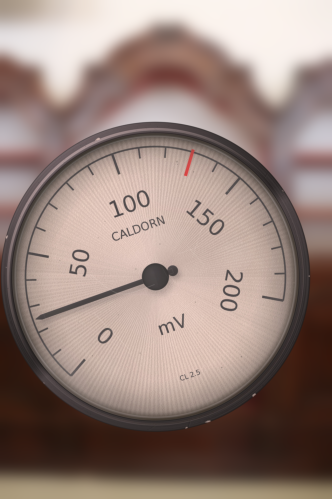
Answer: mV 25
